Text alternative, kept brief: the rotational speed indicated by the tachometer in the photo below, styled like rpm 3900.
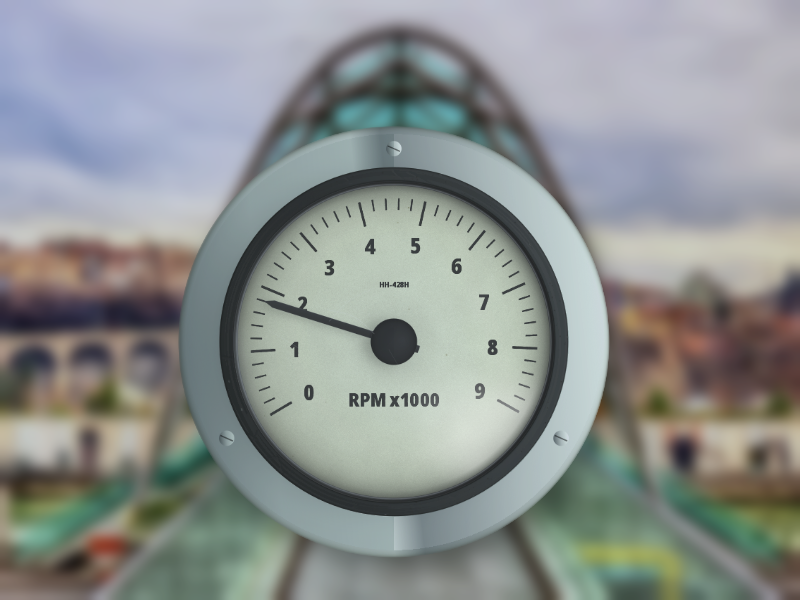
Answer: rpm 1800
